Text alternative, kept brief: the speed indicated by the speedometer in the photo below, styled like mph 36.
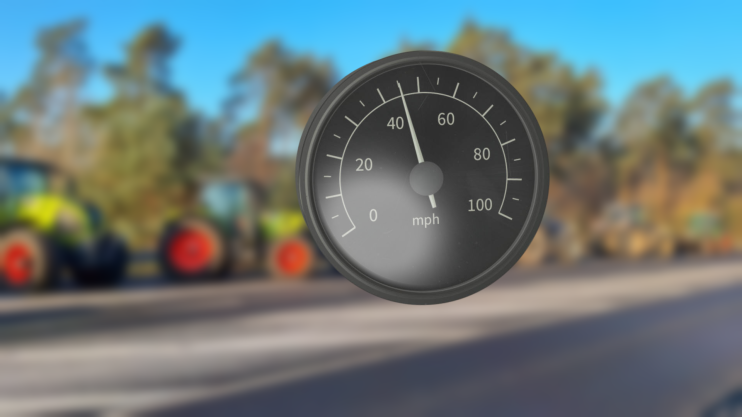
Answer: mph 45
